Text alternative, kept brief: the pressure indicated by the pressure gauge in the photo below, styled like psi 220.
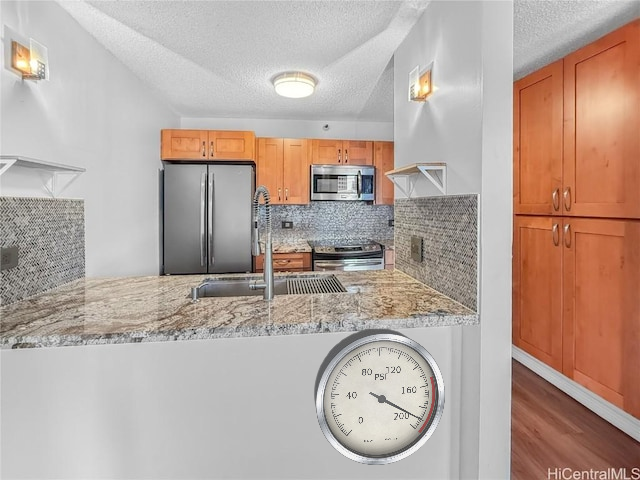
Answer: psi 190
